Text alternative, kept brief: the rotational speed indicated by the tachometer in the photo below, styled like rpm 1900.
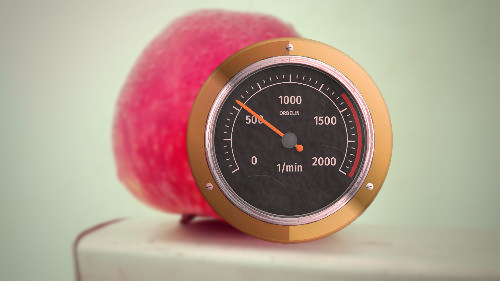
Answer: rpm 550
